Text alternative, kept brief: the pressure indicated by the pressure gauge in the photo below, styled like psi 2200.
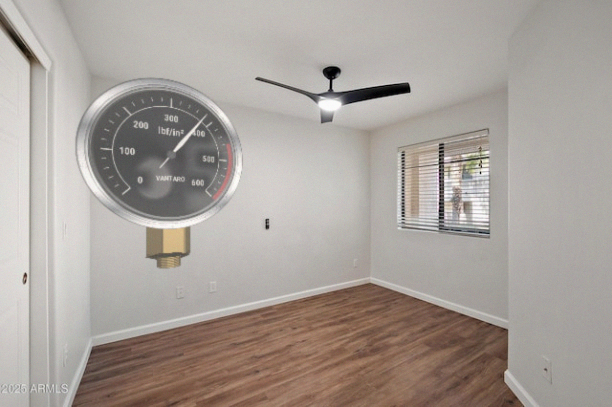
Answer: psi 380
